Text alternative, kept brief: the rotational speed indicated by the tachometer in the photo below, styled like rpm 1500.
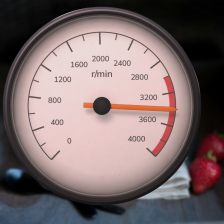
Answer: rpm 3400
